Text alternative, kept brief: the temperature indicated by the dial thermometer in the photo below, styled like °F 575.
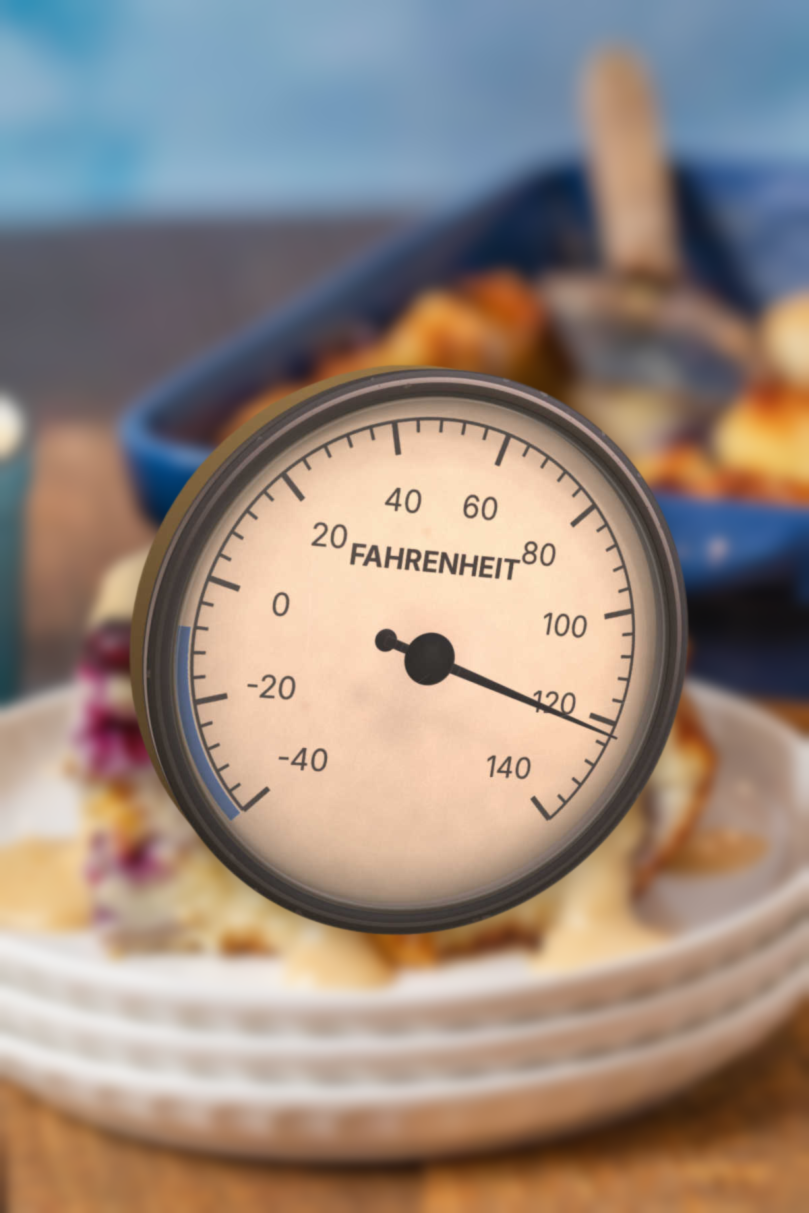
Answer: °F 122
